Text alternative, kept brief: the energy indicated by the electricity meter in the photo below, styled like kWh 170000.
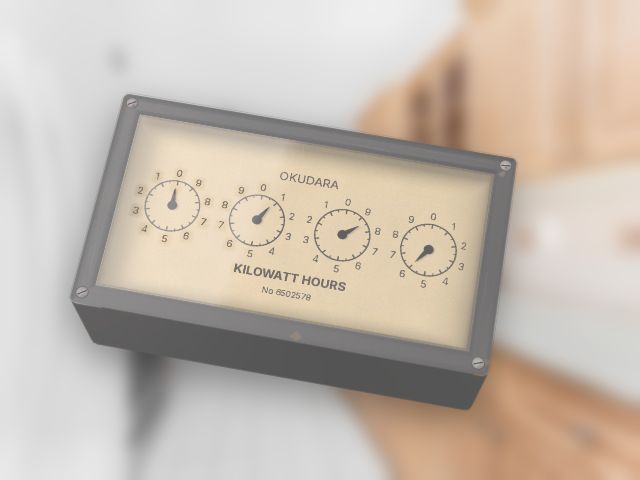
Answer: kWh 86
